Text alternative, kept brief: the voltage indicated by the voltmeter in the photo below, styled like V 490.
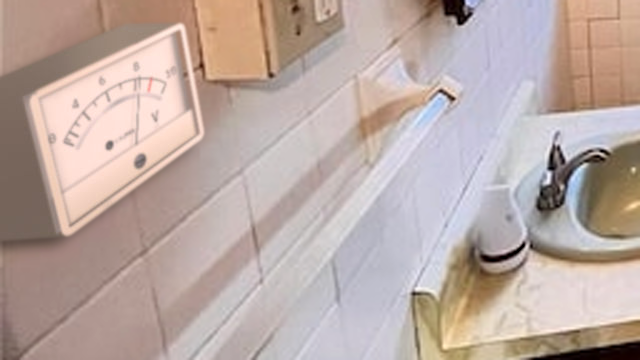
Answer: V 8
